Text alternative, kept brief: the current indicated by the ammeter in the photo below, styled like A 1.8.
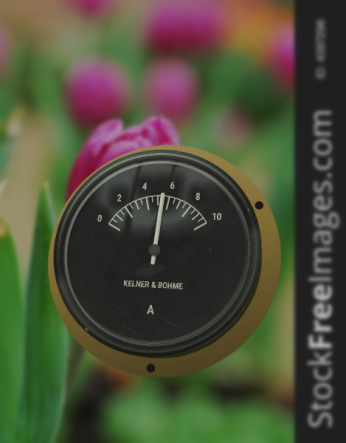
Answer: A 5.5
